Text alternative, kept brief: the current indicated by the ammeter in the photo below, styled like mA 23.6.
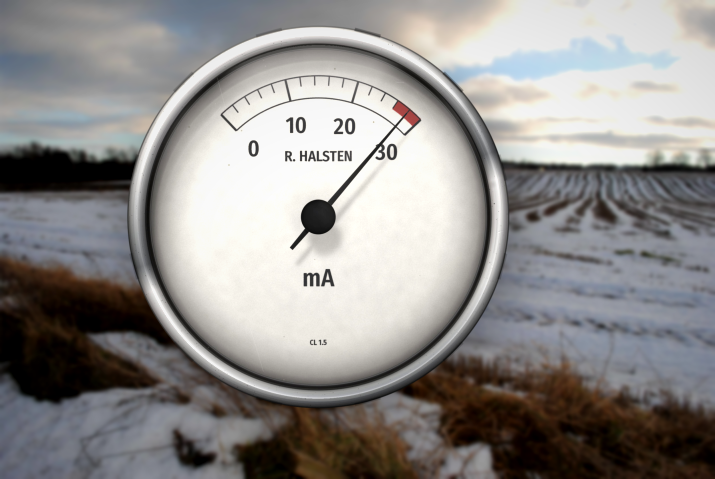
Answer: mA 28
